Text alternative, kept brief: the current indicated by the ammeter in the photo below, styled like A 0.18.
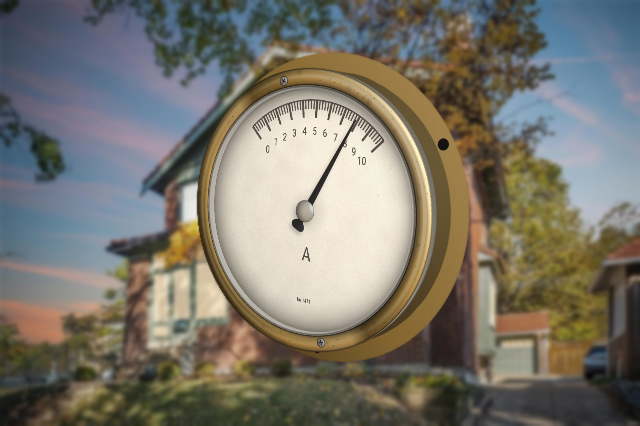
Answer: A 8
